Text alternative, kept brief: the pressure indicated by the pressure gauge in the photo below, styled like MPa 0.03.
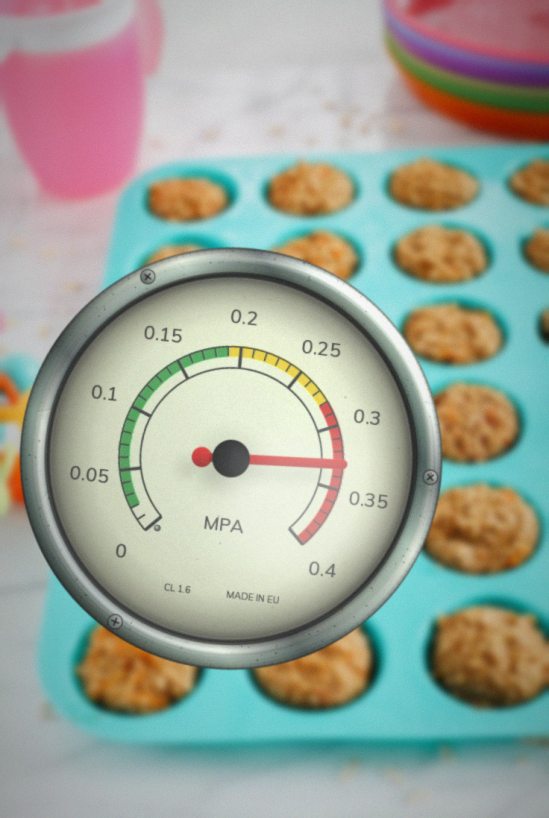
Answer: MPa 0.33
